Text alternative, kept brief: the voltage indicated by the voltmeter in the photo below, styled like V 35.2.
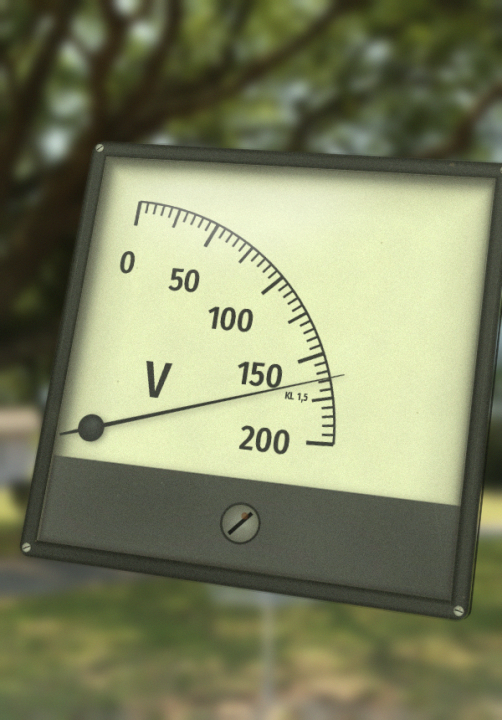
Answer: V 165
